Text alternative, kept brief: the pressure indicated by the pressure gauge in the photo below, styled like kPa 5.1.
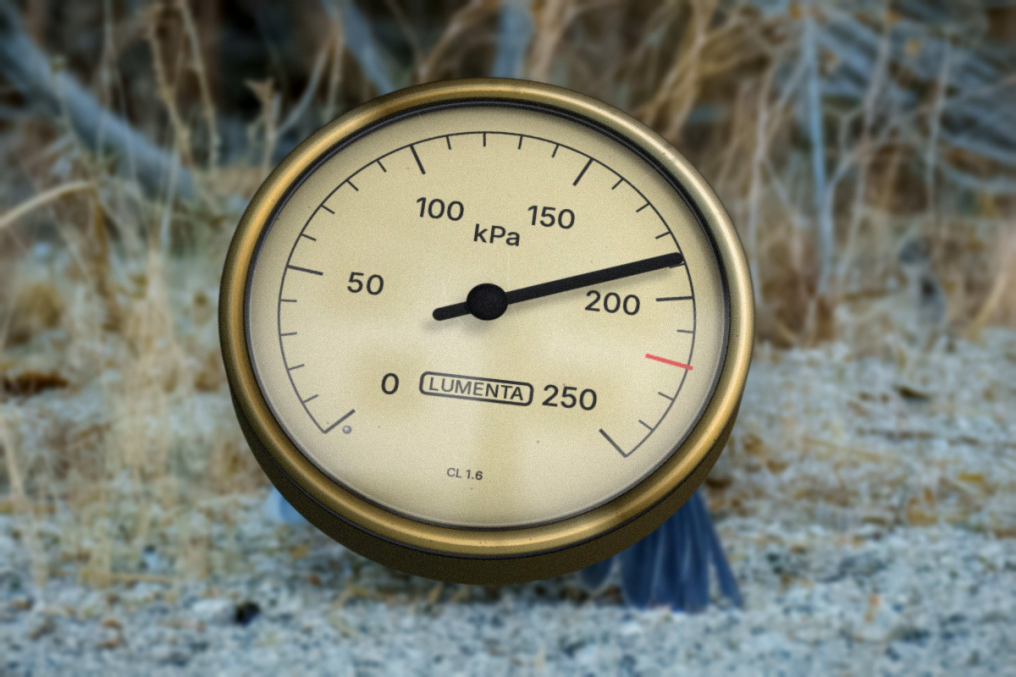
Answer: kPa 190
